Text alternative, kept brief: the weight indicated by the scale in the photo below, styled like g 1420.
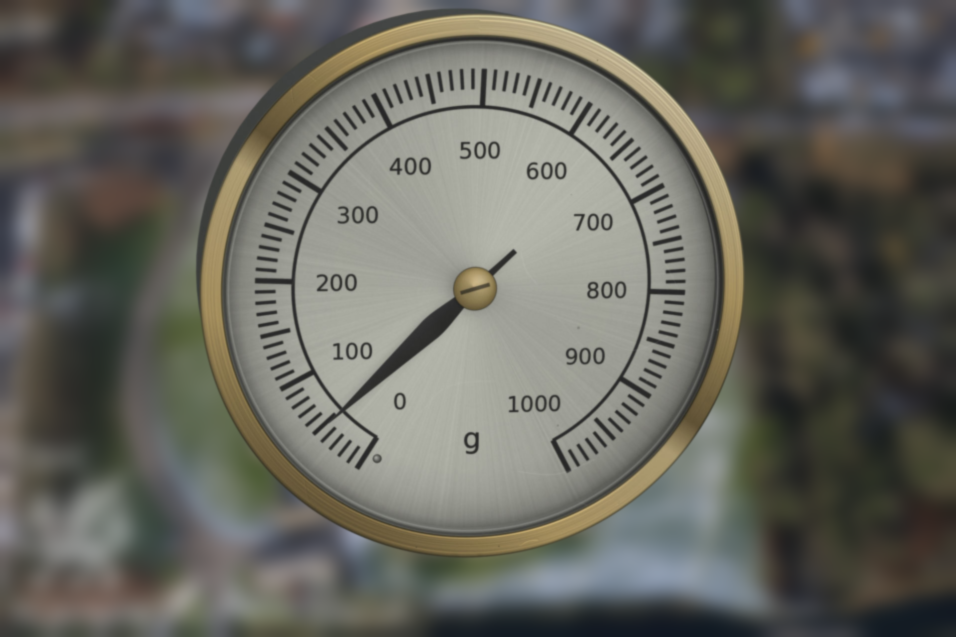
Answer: g 50
